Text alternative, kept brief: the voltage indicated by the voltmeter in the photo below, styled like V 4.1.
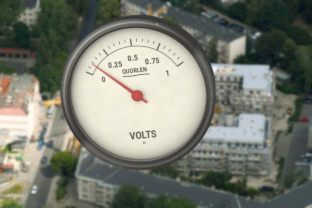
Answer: V 0.1
